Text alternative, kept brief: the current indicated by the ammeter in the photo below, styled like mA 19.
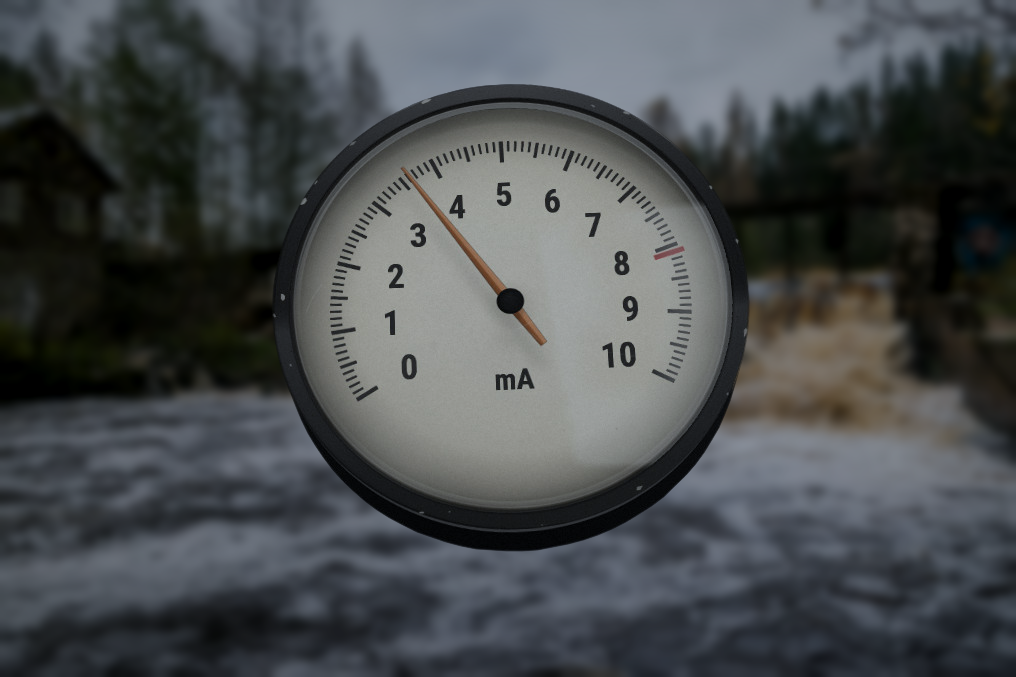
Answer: mA 3.6
